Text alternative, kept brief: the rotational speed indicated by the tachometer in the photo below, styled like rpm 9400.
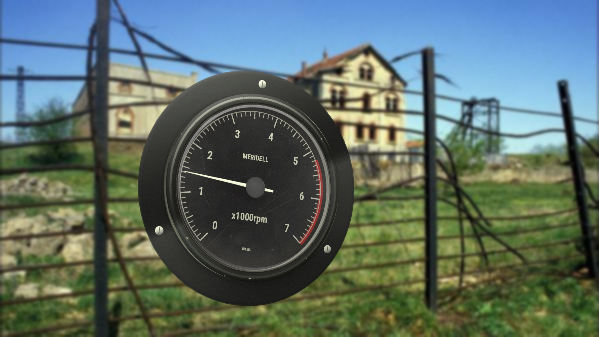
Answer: rpm 1400
